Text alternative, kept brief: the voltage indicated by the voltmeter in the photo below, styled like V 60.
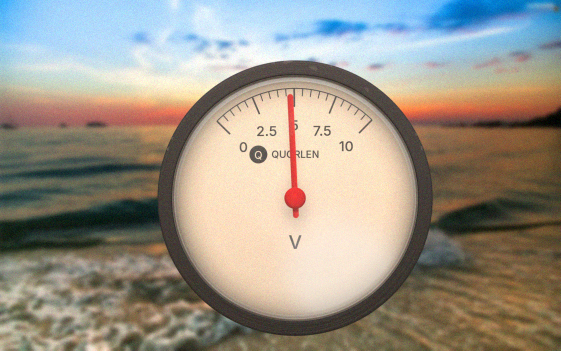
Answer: V 4.75
